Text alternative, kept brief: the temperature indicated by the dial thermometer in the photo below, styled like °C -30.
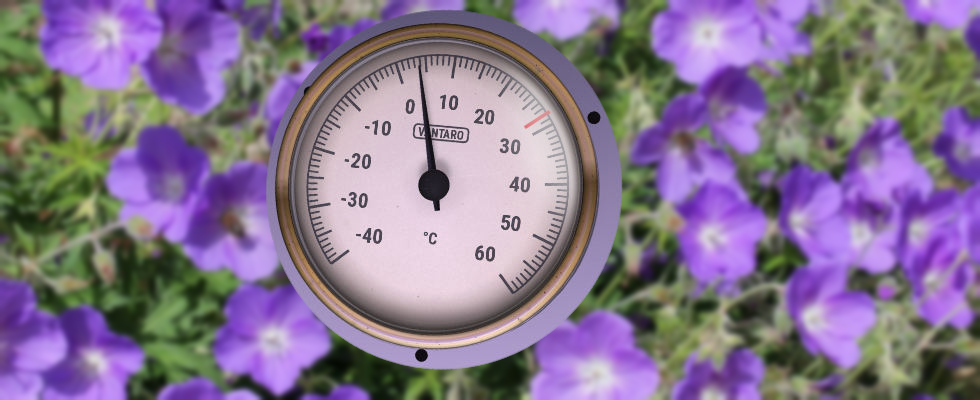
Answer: °C 4
